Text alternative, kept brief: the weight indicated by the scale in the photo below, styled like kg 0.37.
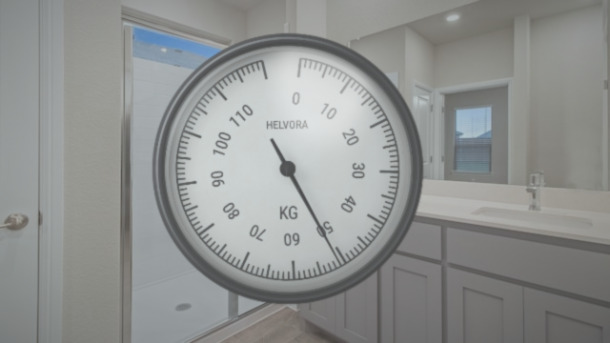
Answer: kg 51
